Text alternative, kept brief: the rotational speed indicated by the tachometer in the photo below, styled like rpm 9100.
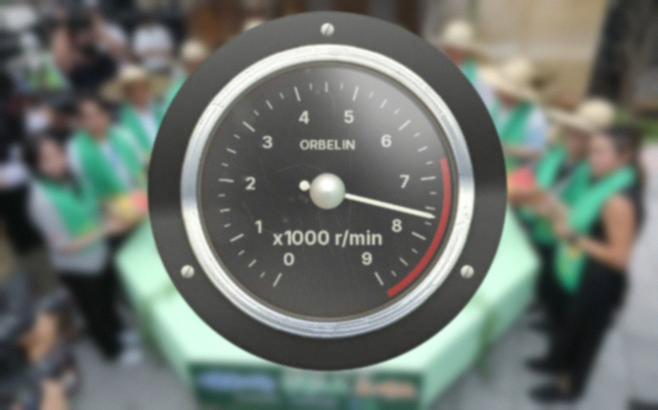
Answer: rpm 7625
